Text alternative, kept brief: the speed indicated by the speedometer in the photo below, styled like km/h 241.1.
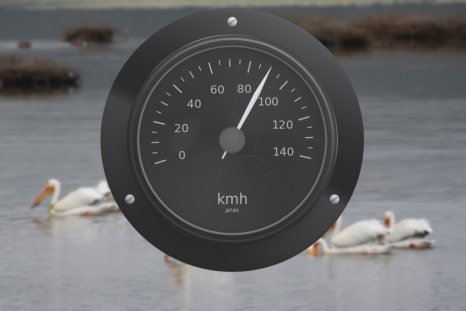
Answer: km/h 90
